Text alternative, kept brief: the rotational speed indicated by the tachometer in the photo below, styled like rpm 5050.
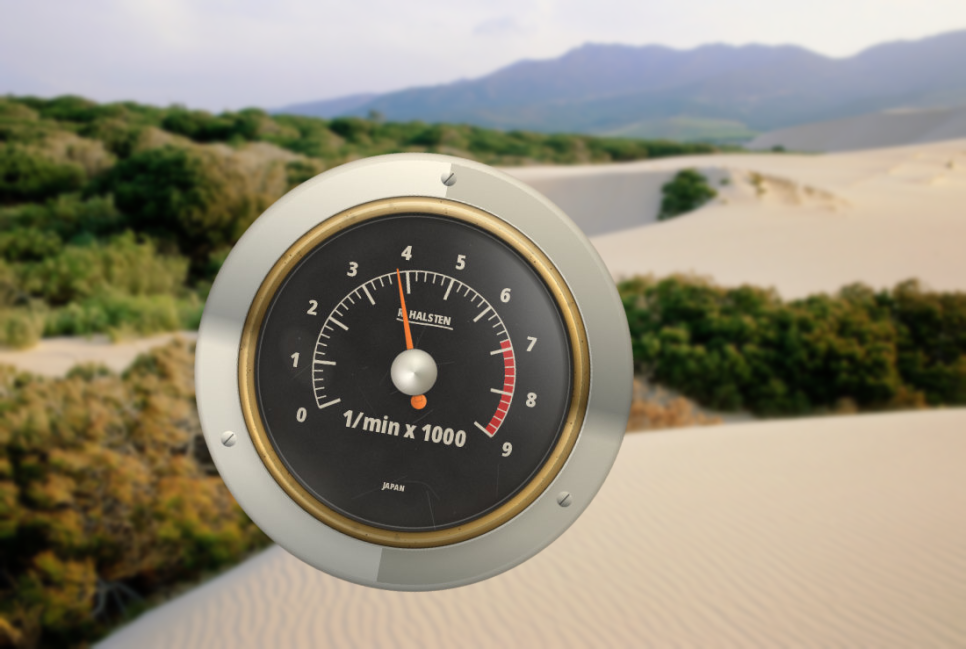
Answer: rpm 3800
